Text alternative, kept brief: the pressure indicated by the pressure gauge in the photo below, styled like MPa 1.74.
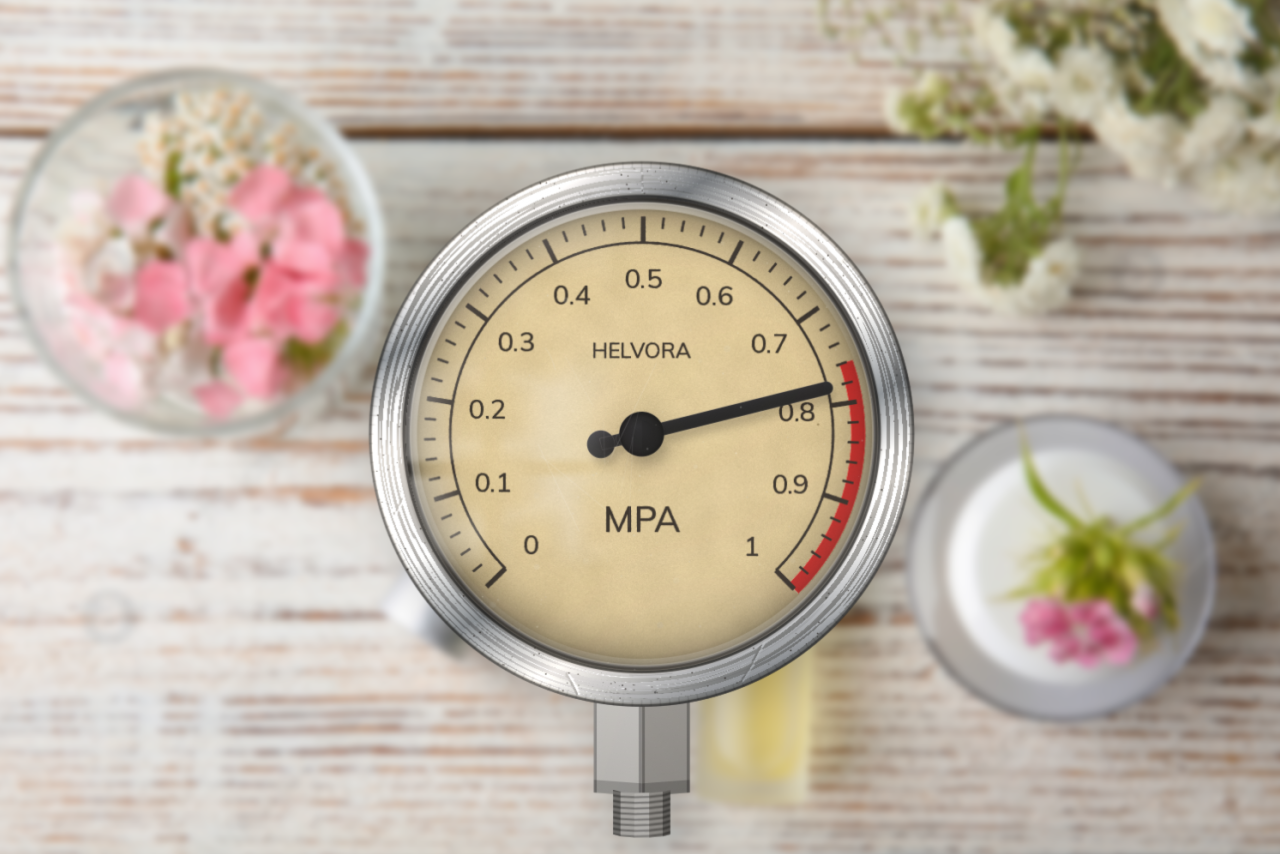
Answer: MPa 0.78
